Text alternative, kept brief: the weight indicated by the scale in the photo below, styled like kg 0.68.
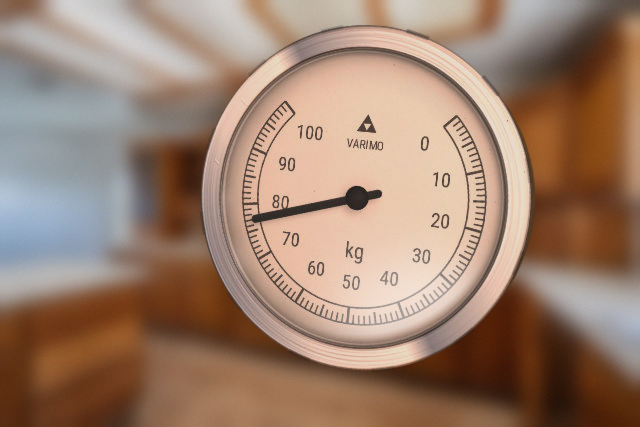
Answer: kg 77
